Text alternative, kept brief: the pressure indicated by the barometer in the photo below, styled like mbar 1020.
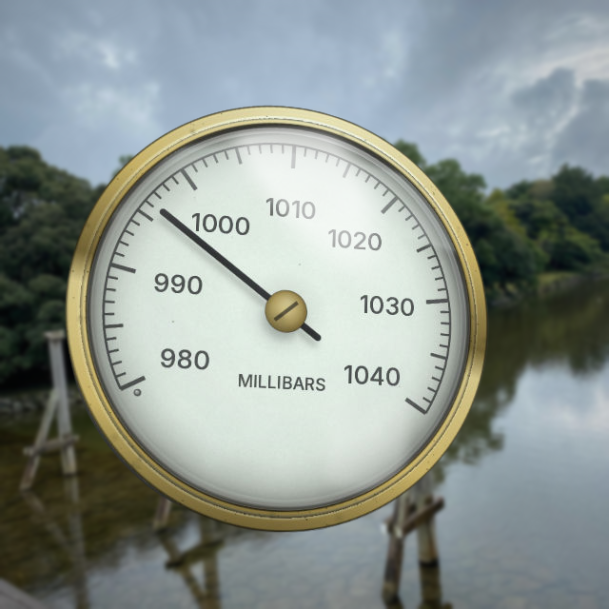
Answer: mbar 996
